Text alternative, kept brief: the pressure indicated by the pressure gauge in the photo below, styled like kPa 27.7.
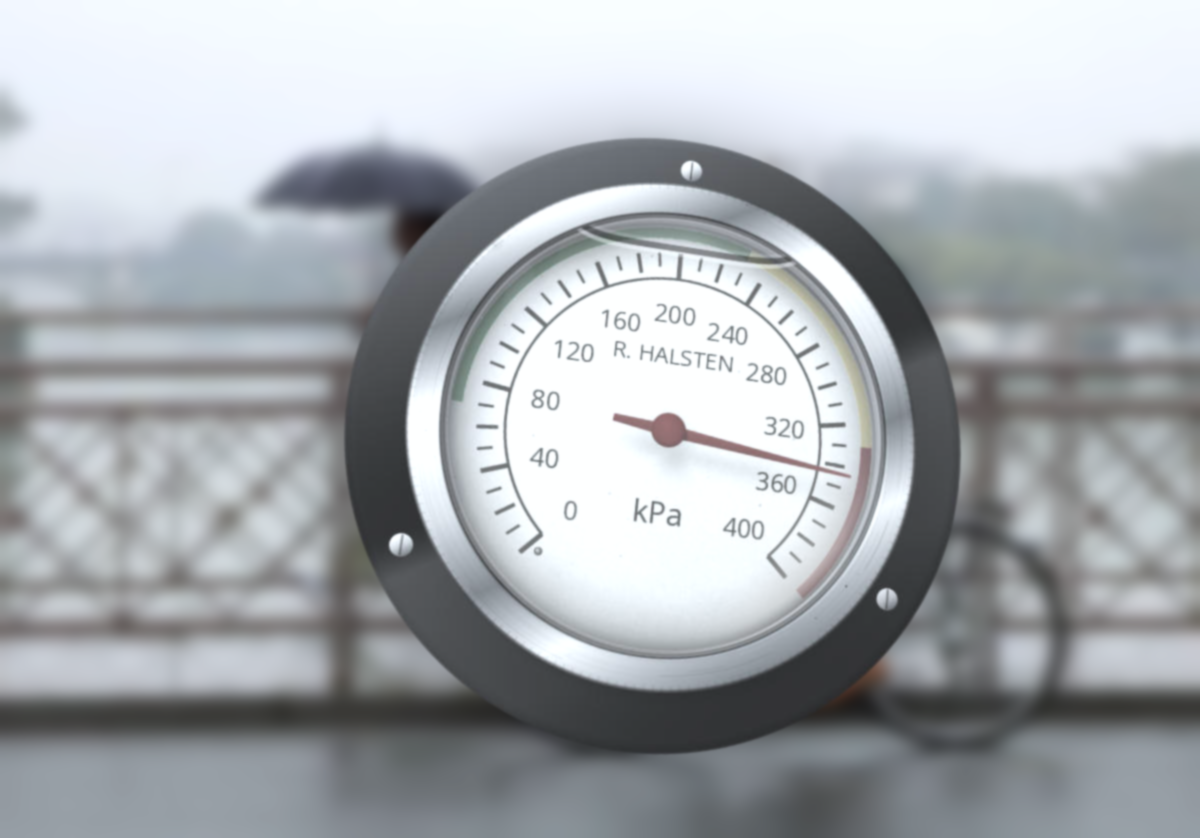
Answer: kPa 345
